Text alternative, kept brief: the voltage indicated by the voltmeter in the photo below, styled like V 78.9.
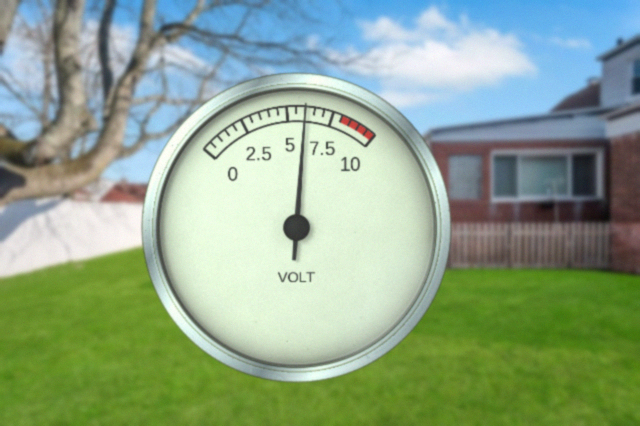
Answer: V 6
